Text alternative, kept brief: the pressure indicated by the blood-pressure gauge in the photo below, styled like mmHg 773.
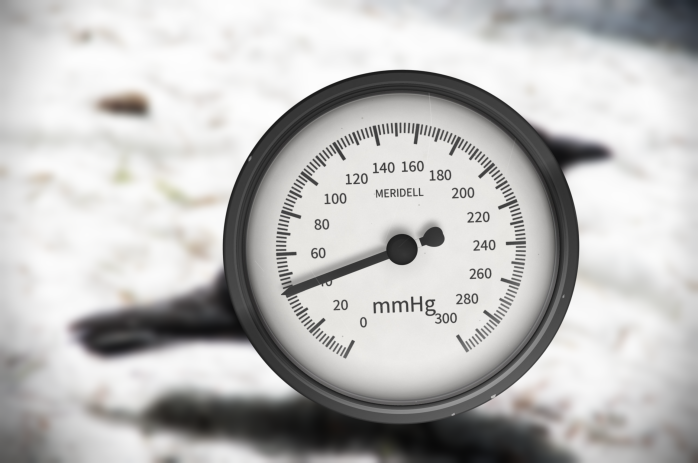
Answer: mmHg 42
